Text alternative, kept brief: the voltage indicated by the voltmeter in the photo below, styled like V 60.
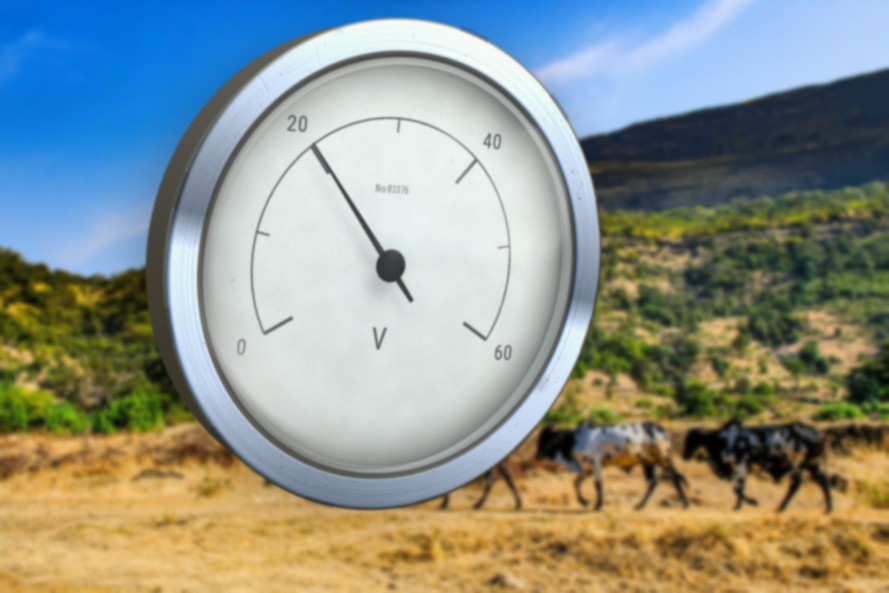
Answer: V 20
